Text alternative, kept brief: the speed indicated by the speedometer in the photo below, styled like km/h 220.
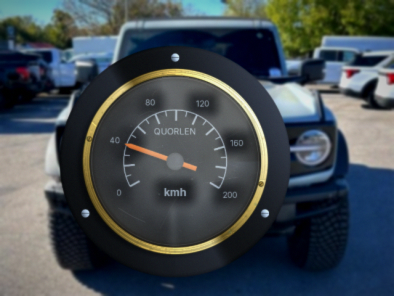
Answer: km/h 40
